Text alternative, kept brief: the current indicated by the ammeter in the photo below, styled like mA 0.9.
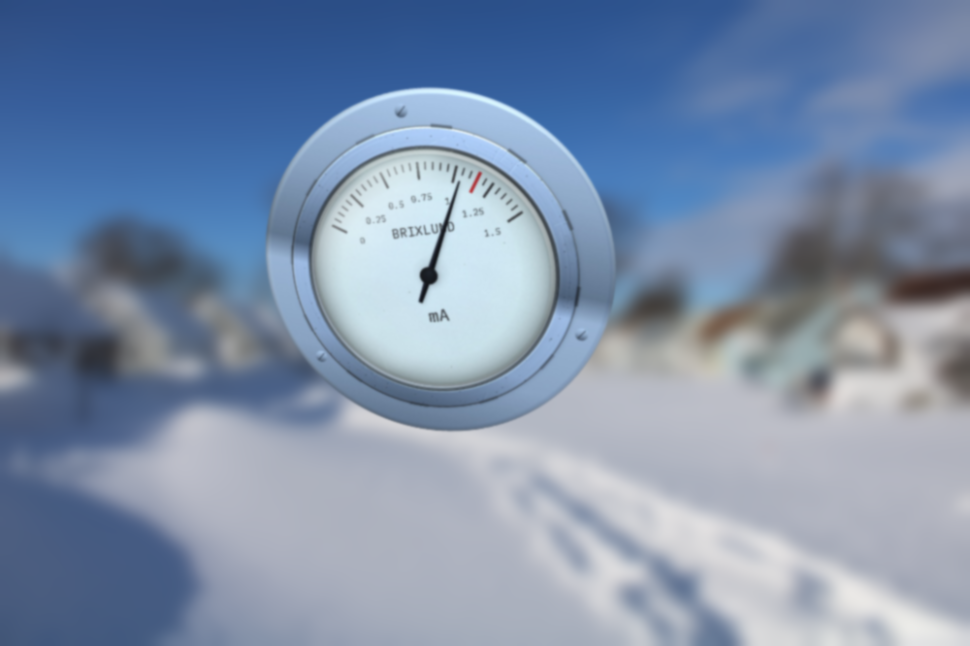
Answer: mA 1.05
